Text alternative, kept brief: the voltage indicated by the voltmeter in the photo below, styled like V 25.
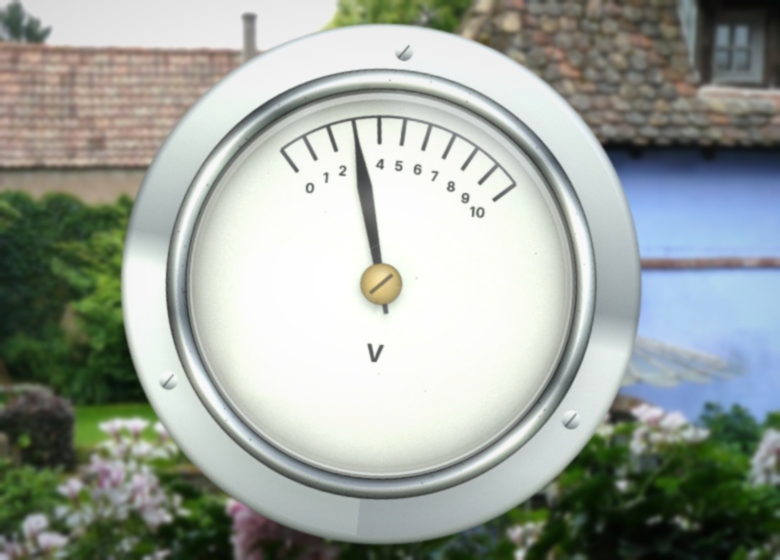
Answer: V 3
